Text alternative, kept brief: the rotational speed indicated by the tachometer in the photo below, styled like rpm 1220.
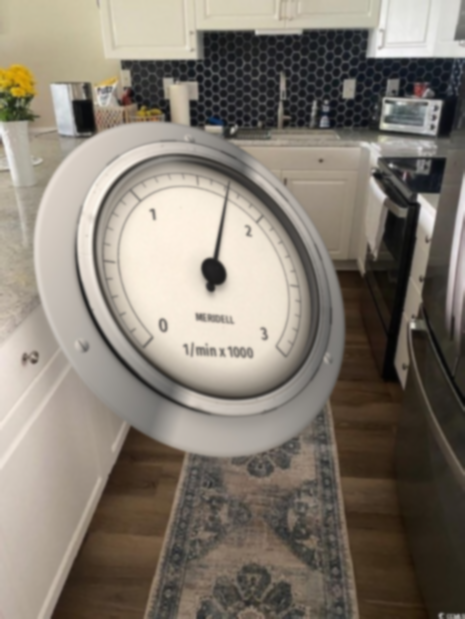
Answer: rpm 1700
